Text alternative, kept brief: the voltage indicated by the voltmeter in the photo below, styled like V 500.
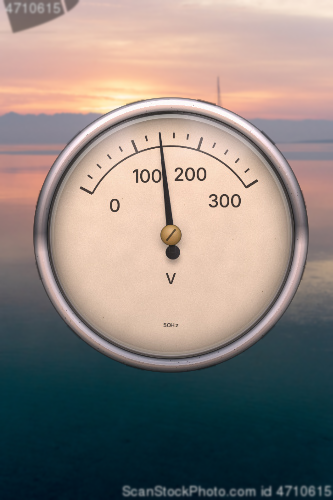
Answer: V 140
